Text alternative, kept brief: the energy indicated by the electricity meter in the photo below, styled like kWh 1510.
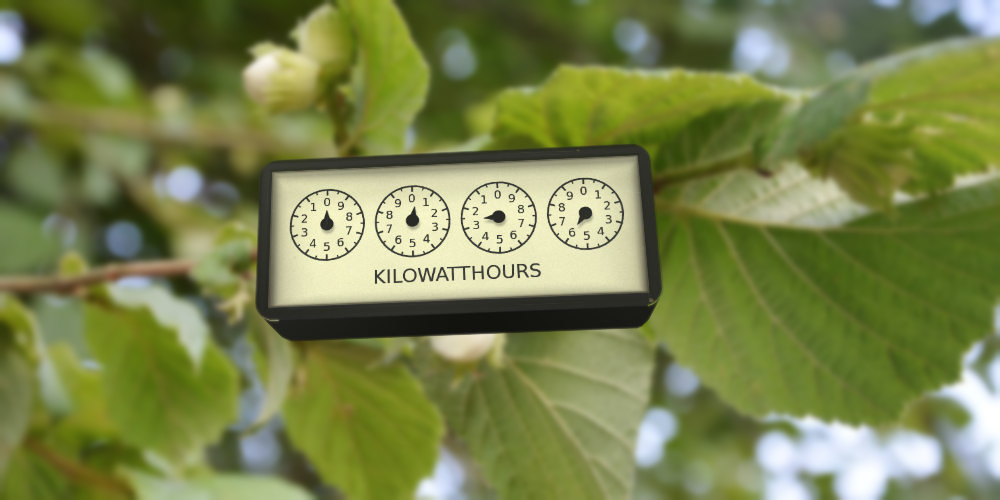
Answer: kWh 26
